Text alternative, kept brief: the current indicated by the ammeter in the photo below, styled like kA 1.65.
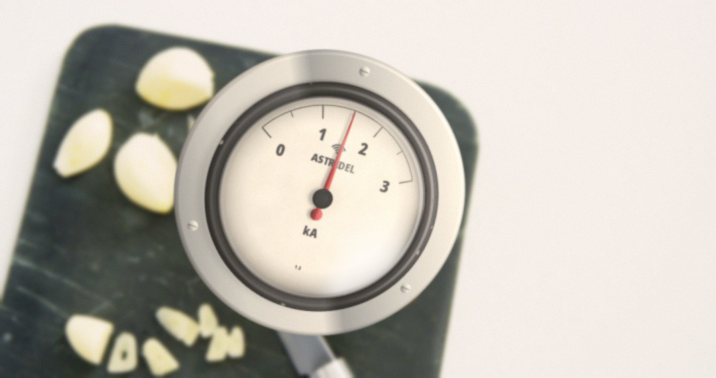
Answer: kA 1.5
